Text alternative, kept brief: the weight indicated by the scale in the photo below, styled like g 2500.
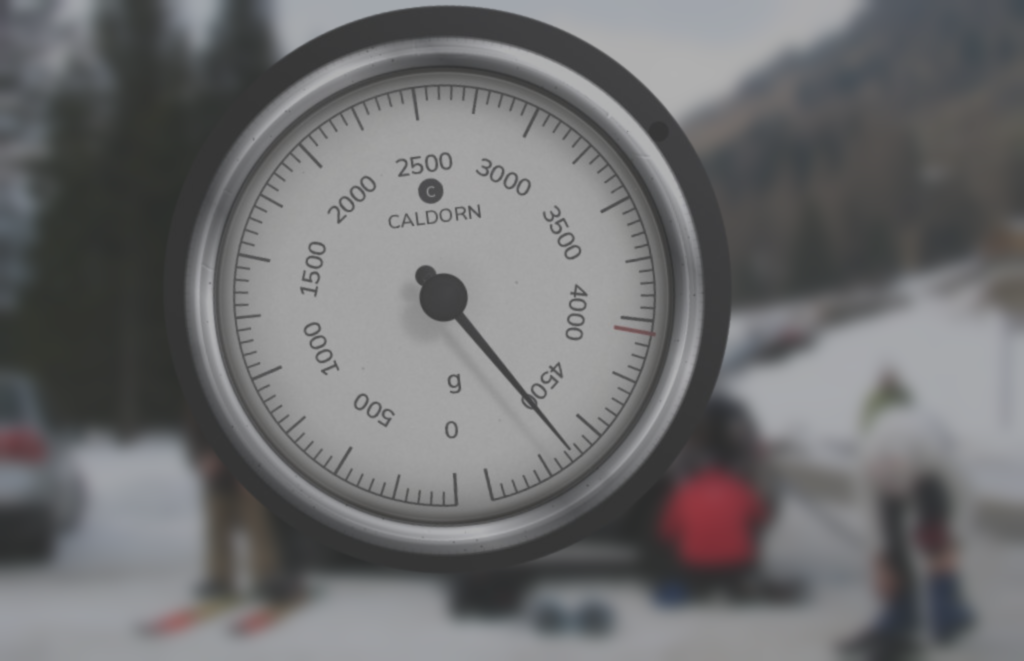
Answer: g 4625
